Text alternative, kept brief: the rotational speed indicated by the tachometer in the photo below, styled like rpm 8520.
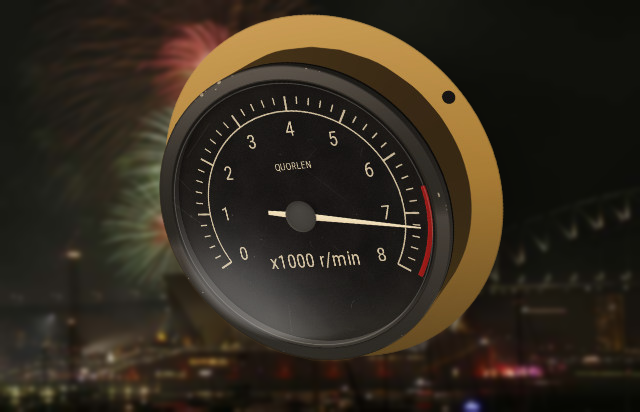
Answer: rpm 7200
